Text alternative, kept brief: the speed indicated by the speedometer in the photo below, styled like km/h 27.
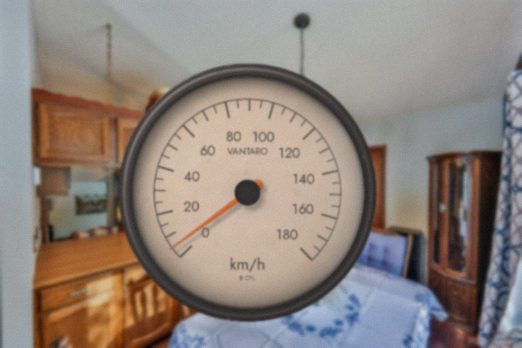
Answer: km/h 5
